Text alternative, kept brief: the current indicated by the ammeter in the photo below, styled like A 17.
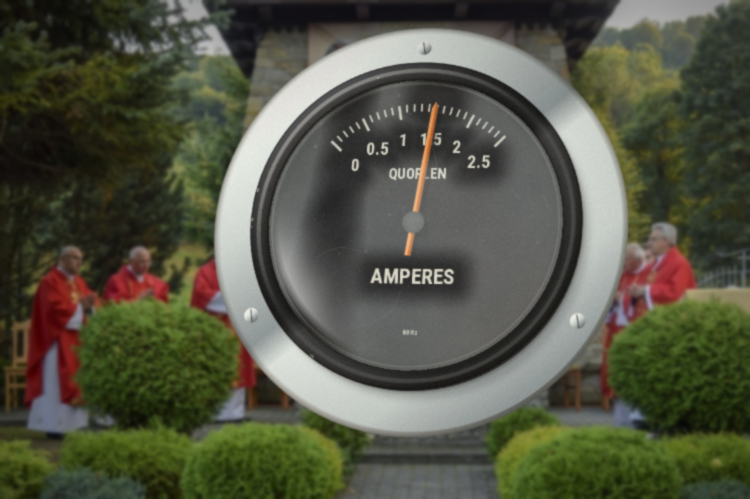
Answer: A 1.5
